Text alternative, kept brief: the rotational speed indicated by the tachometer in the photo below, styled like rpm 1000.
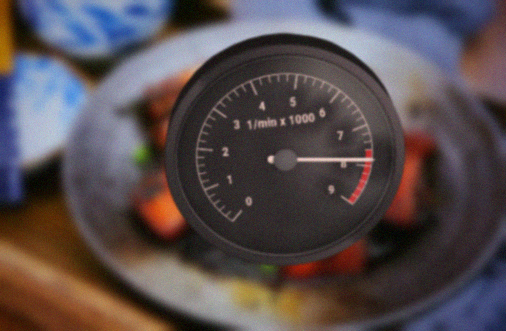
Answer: rpm 7800
